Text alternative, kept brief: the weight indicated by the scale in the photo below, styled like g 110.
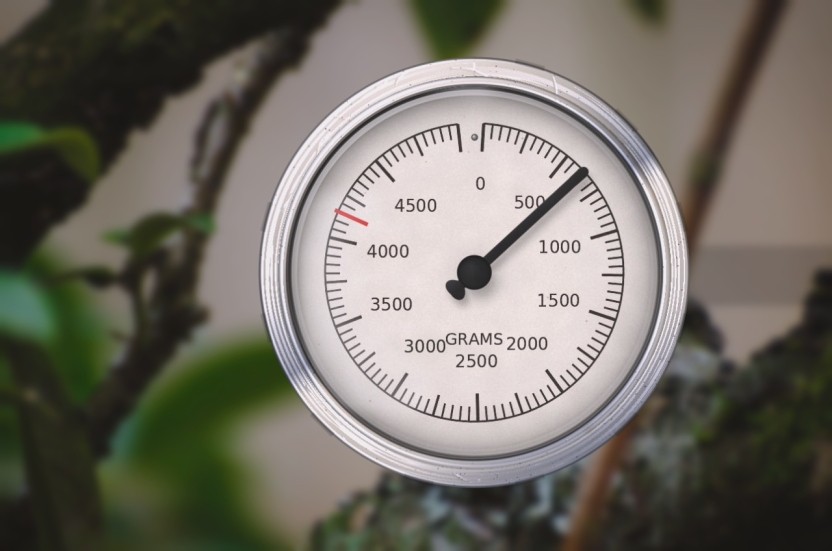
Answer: g 625
